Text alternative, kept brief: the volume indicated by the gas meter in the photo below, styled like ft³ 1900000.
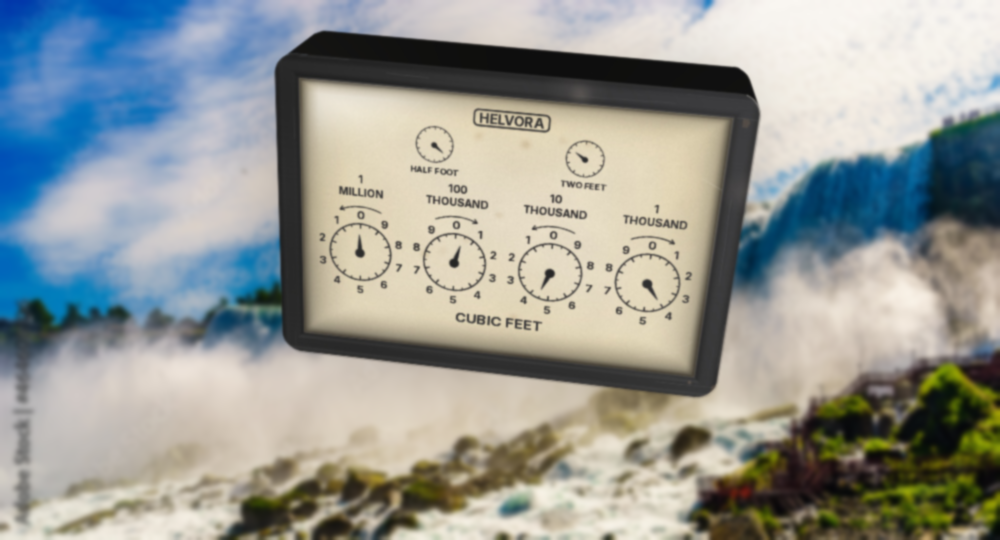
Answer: ft³ 4400
